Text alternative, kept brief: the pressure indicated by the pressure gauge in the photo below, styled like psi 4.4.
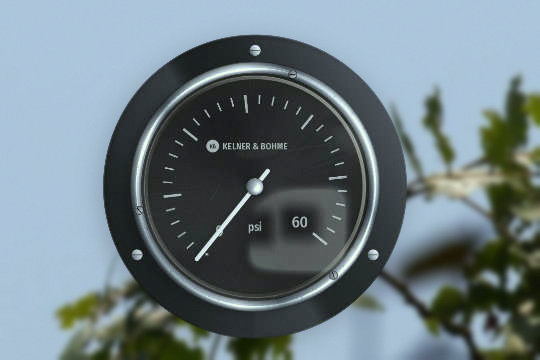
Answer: psi 0
